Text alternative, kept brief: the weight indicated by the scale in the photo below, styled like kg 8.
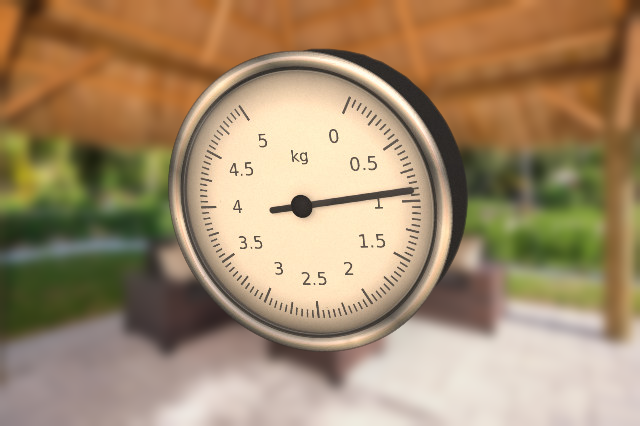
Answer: kg 0.9
